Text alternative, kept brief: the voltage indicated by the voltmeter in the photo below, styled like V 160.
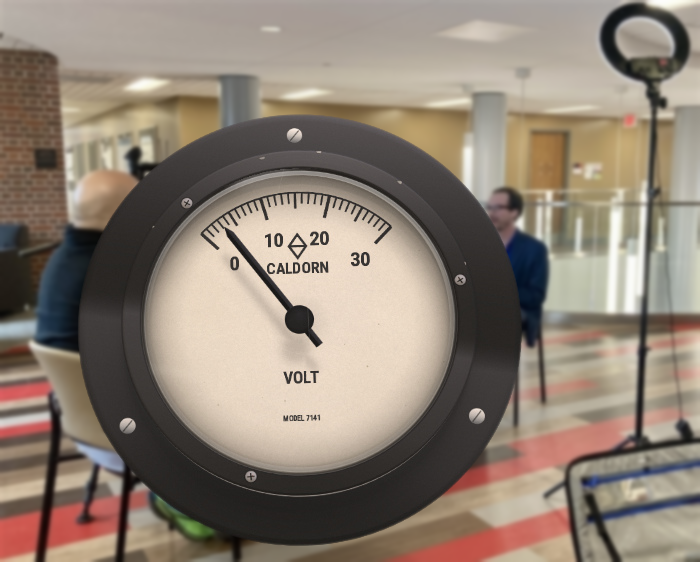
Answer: V 3
